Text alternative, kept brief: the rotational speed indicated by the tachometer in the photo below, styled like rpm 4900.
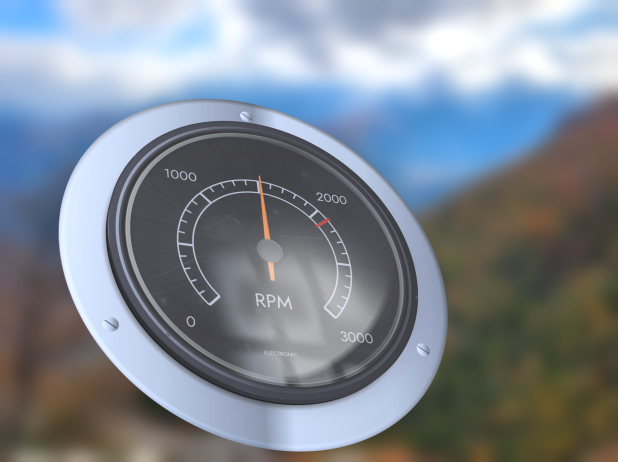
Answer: rpm 1500
